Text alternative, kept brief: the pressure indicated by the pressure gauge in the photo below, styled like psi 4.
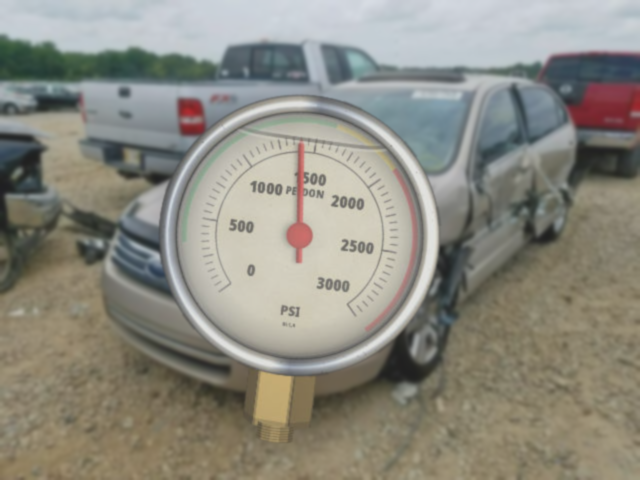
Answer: psi 1400
